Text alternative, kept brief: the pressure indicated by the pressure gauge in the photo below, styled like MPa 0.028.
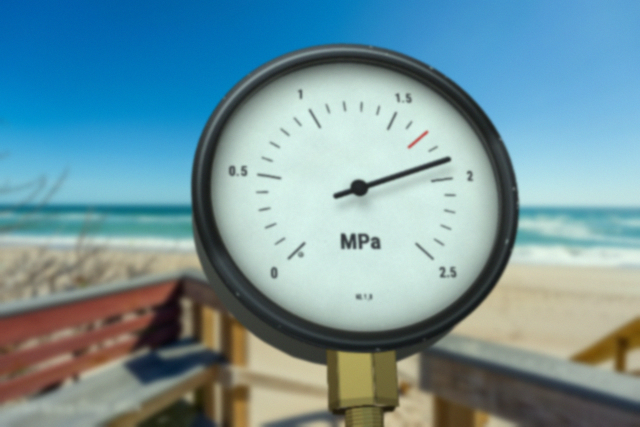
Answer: MPa 1.9
